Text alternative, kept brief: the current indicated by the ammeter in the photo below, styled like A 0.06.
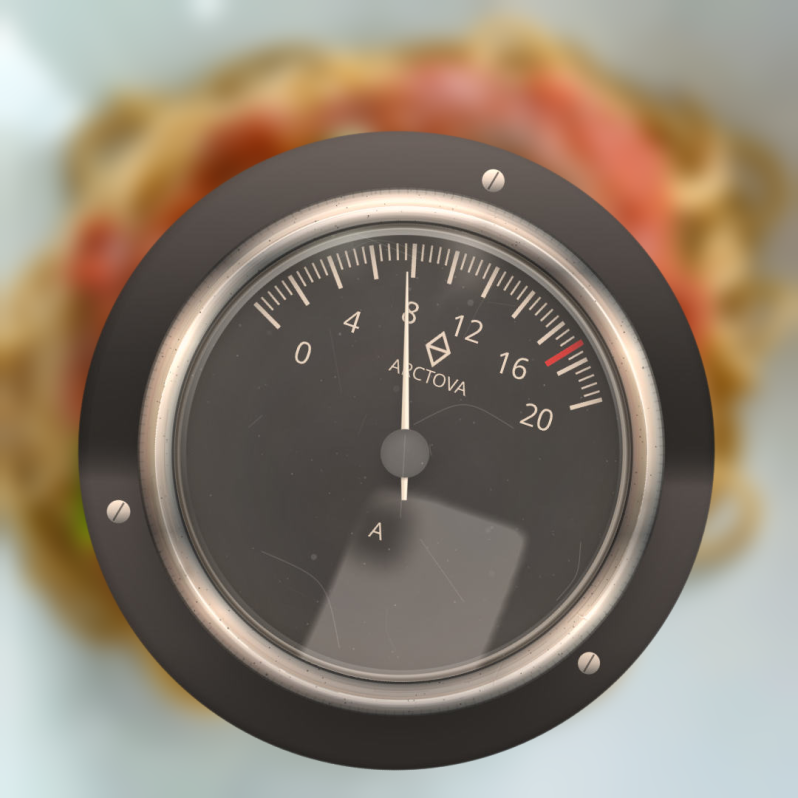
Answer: A 7.6
